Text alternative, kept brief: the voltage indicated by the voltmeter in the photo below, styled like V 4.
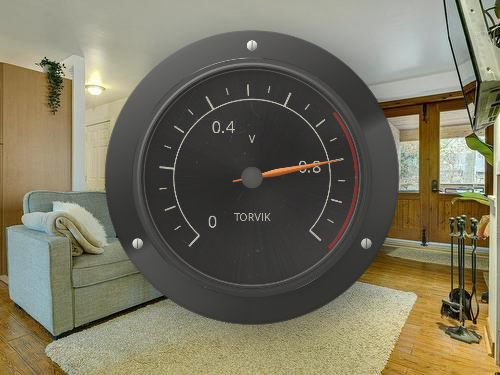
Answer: V 0.8
